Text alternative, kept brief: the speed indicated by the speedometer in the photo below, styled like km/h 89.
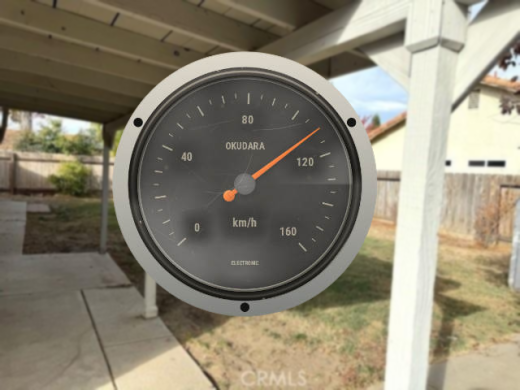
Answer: km/h 110
